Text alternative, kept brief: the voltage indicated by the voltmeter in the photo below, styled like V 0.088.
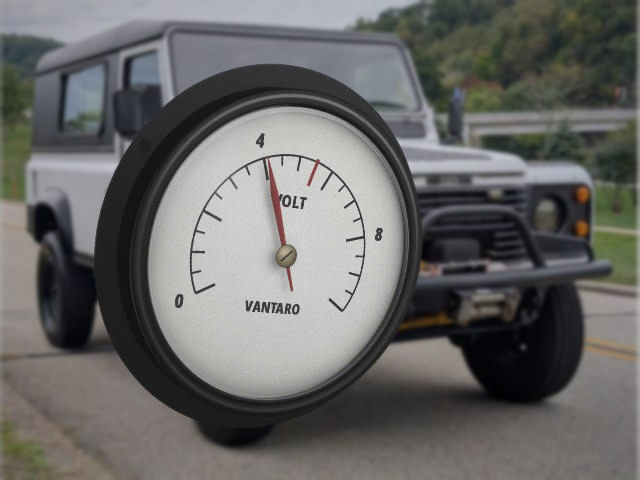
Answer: V 4
